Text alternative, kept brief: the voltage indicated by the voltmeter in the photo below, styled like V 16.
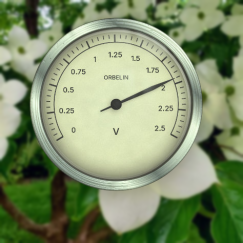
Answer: V 1.95
